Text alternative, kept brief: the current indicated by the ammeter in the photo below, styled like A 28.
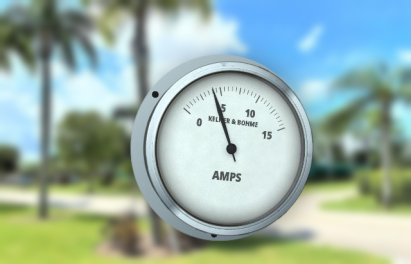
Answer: A 4
